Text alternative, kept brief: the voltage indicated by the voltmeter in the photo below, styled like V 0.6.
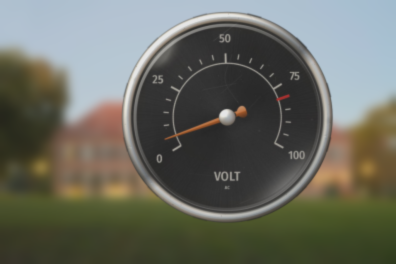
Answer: V 5
